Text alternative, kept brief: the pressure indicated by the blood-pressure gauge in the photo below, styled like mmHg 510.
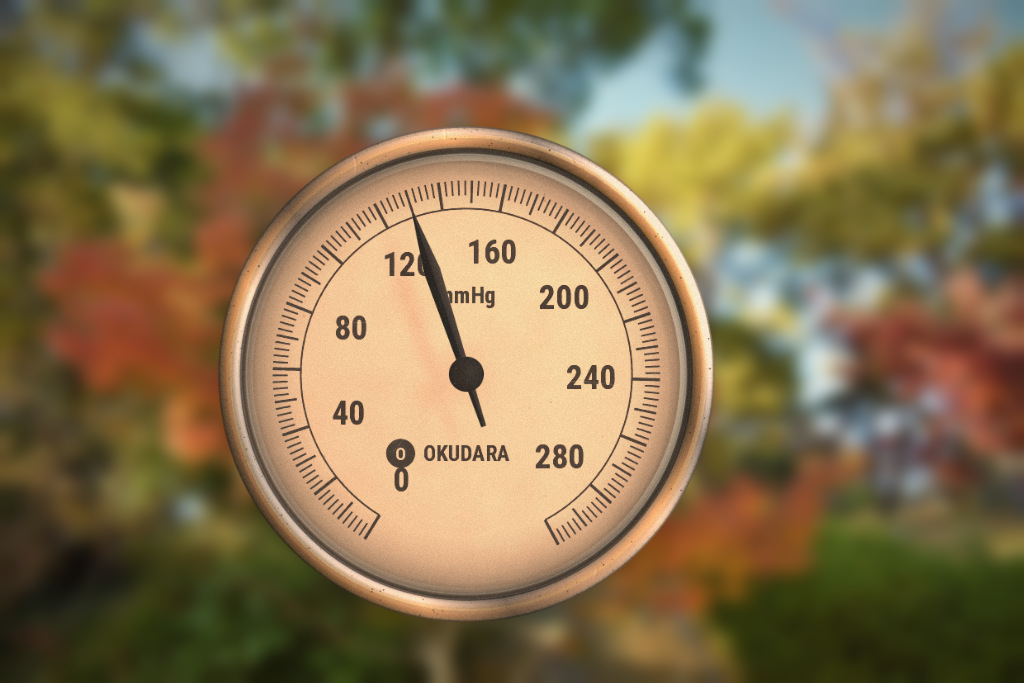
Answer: mmHg 130
